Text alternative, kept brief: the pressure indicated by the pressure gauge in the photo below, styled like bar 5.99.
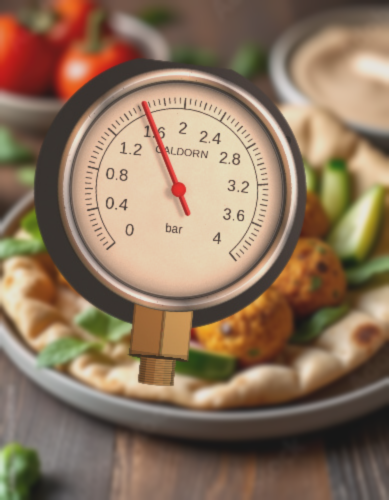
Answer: bar 1.6
